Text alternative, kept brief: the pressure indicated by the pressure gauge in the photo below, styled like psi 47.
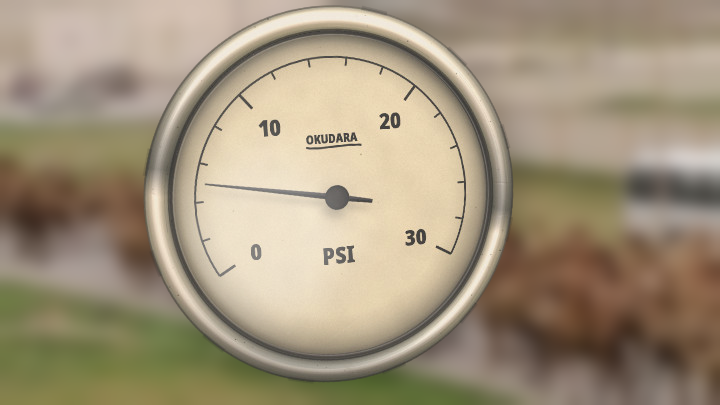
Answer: psi 5
